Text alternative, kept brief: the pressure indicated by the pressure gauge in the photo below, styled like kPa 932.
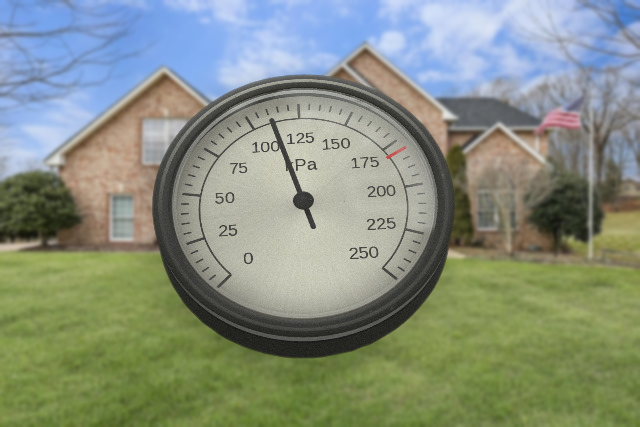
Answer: kPa 110
